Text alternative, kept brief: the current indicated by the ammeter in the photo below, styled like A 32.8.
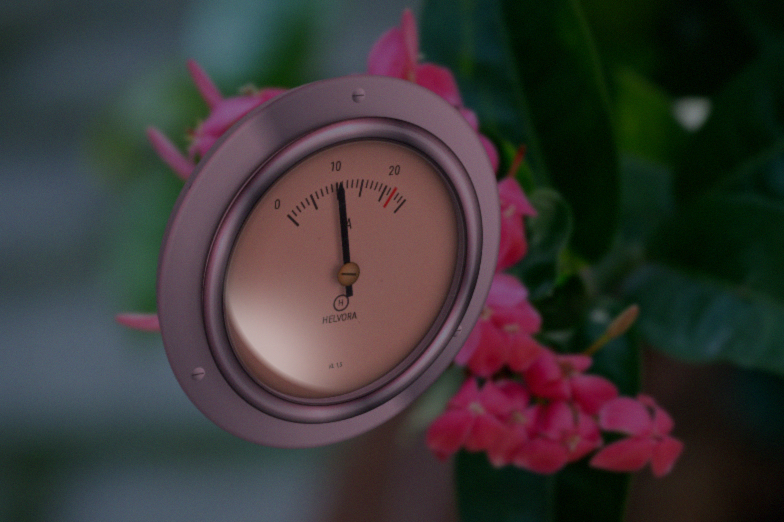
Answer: A 10
